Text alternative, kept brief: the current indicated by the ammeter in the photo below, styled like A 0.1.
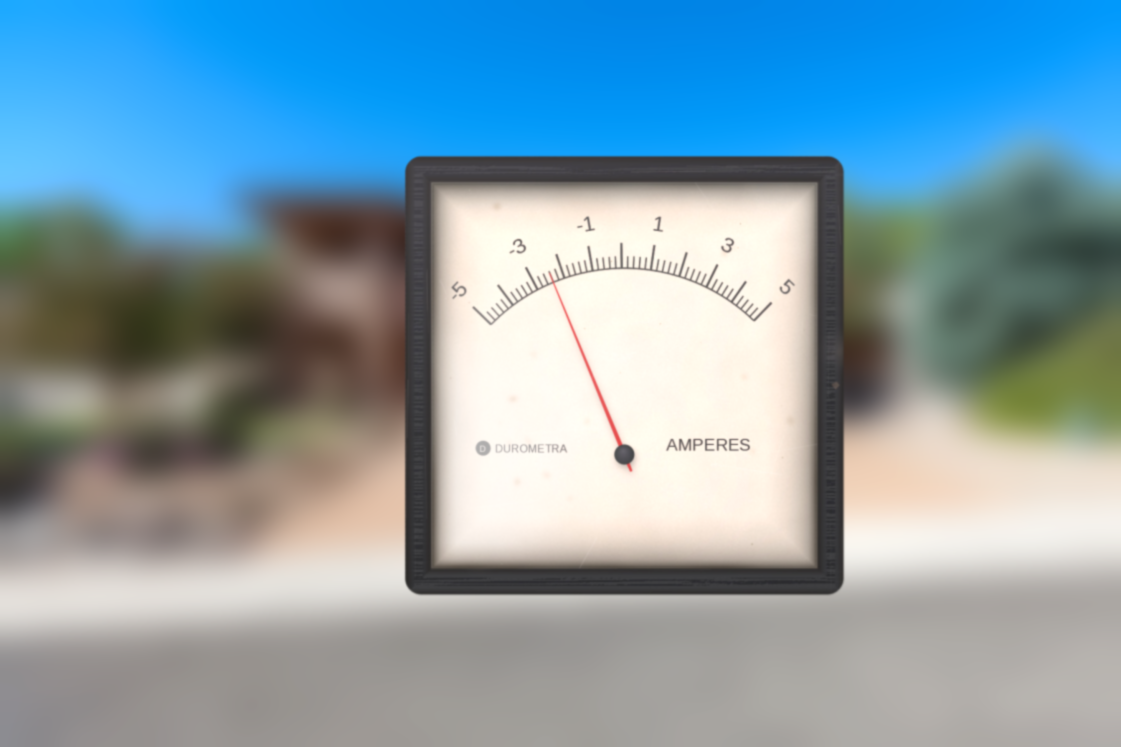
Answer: A -2.4
